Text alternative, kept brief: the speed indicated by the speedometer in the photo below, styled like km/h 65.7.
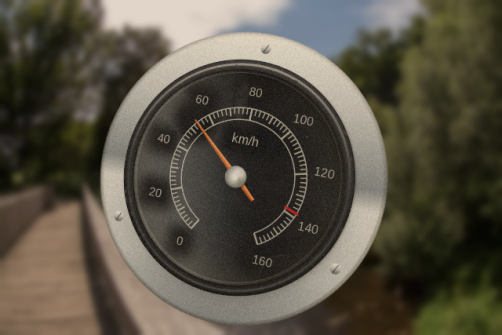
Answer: km/h 54
